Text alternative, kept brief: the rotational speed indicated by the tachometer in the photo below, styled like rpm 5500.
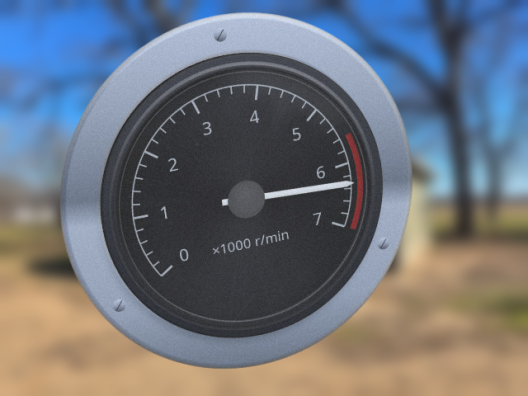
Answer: rpm 6300
